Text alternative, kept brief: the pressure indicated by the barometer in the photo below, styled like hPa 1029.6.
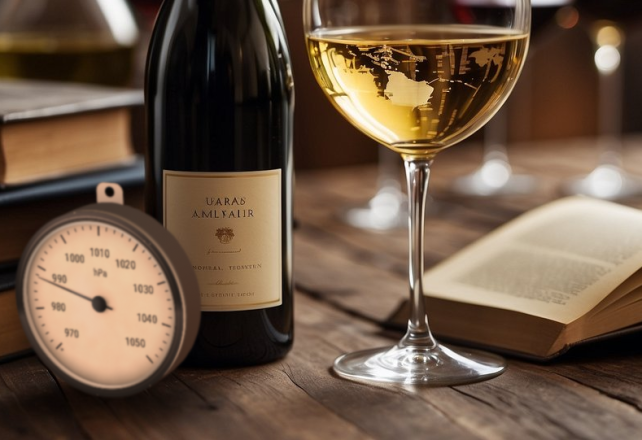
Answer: hPa 988
